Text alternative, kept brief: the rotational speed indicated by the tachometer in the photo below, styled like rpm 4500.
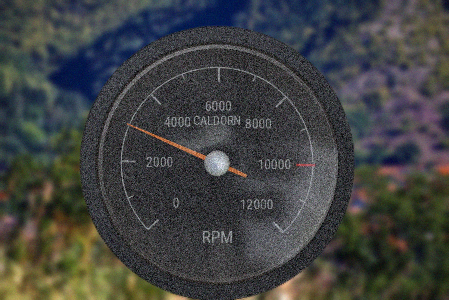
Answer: rpm 3000
